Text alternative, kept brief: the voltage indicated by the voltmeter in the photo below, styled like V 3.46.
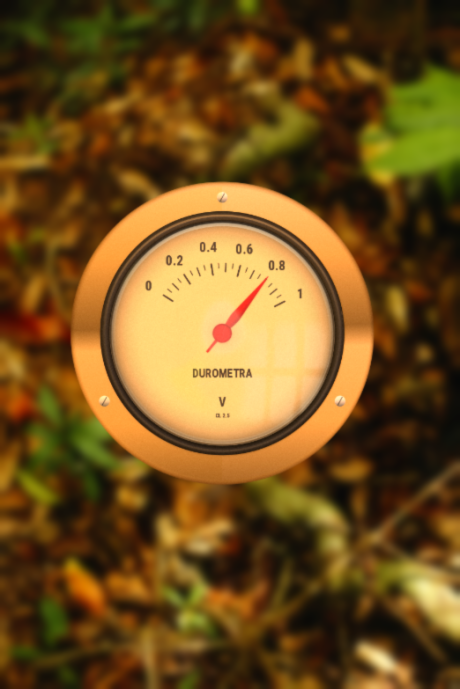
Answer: V 0.8
